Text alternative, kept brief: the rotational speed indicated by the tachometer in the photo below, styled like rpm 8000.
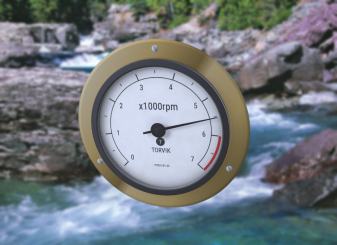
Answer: rpm 5500
